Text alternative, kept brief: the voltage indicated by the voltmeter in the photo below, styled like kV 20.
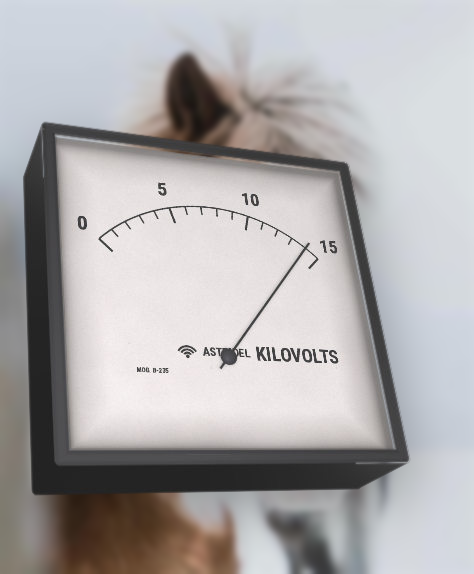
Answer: kV 14
